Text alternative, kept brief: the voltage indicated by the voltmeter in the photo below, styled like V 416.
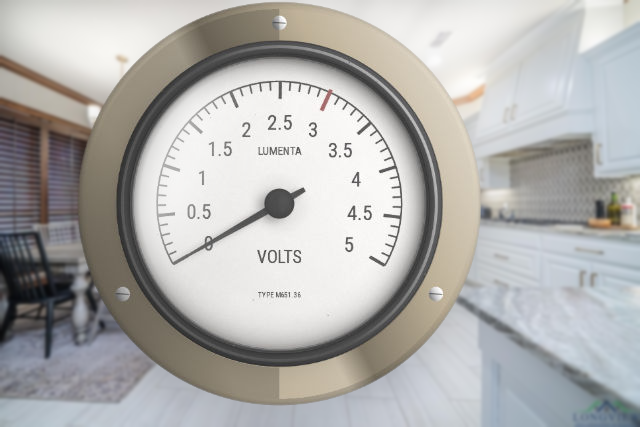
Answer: V 0
